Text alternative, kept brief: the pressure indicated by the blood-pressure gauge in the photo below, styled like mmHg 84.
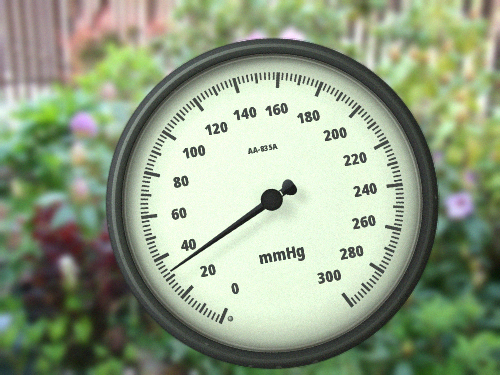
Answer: mmHg 32
